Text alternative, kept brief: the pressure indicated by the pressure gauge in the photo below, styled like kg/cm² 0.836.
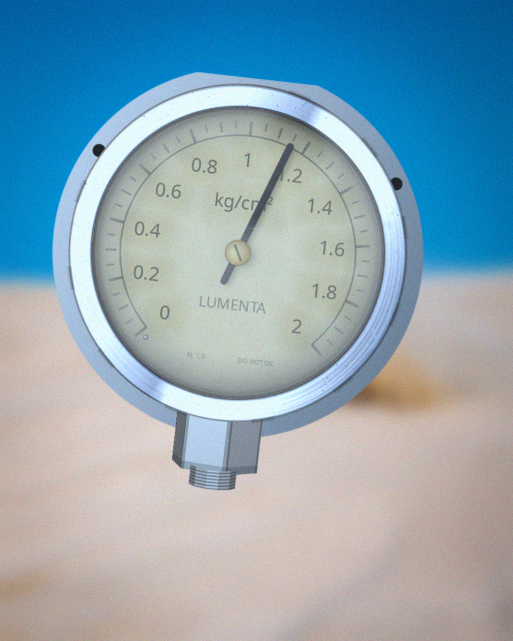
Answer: kg/cm² 1.15
